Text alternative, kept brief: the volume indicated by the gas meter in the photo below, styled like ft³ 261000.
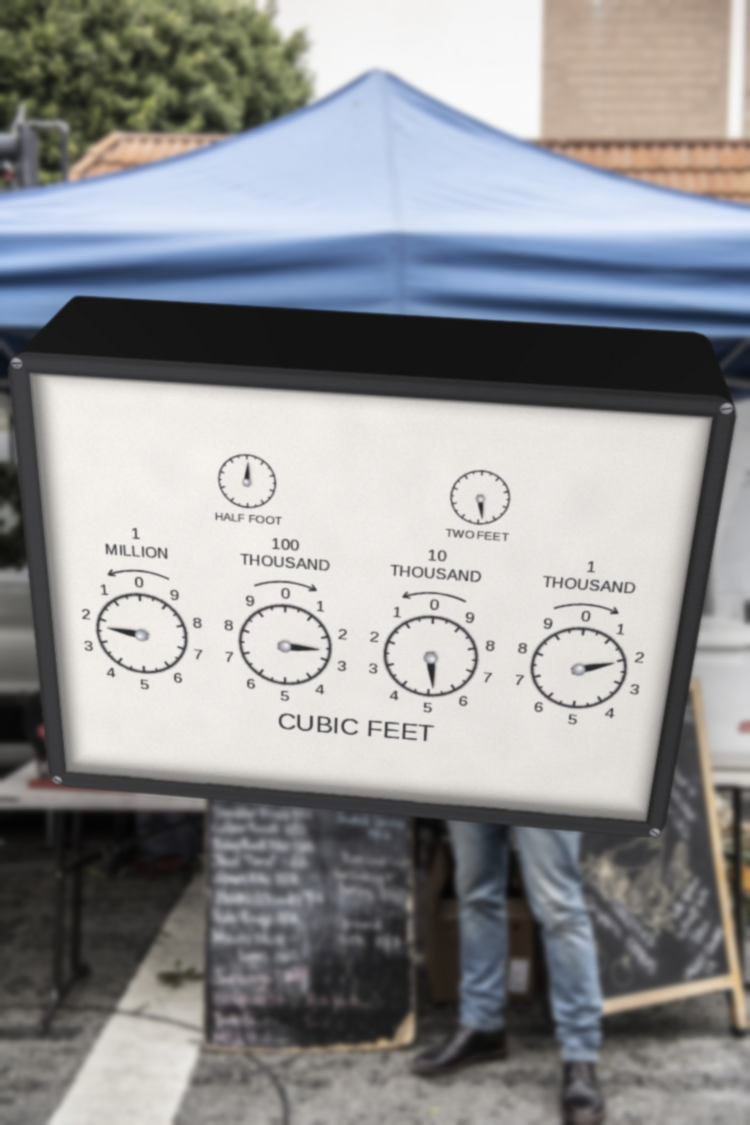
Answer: ft³ 225200
